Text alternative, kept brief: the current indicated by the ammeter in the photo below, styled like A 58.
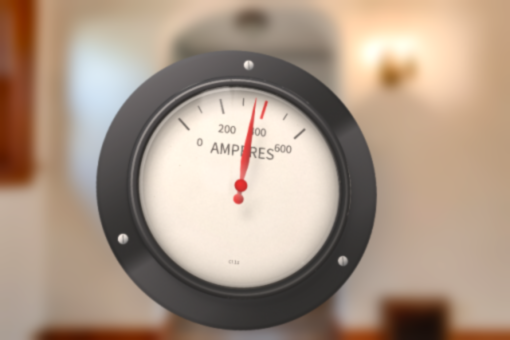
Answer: A 350
